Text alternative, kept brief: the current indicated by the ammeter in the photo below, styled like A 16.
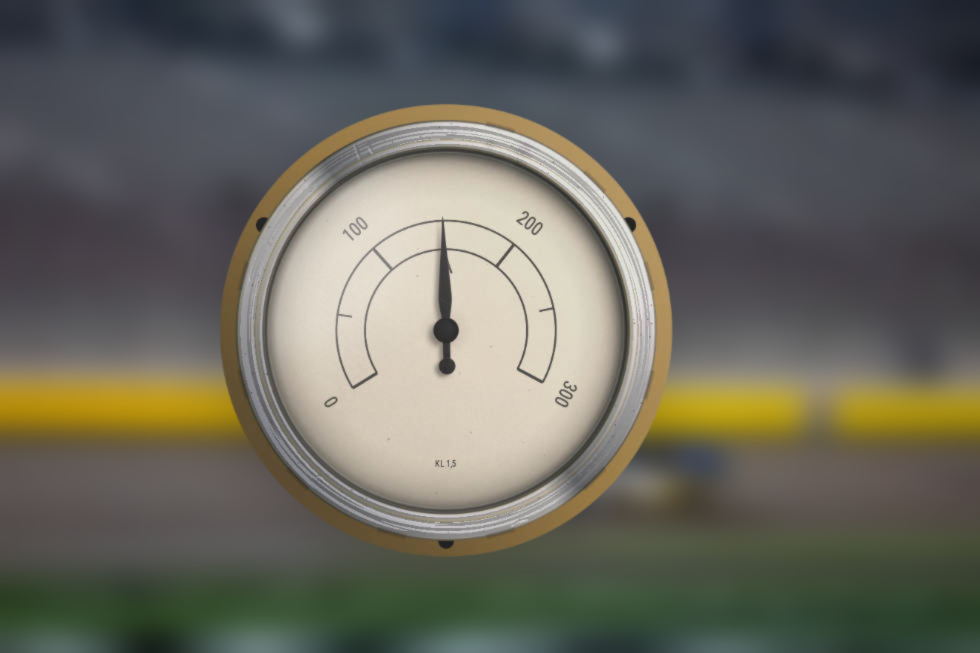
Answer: A 150
